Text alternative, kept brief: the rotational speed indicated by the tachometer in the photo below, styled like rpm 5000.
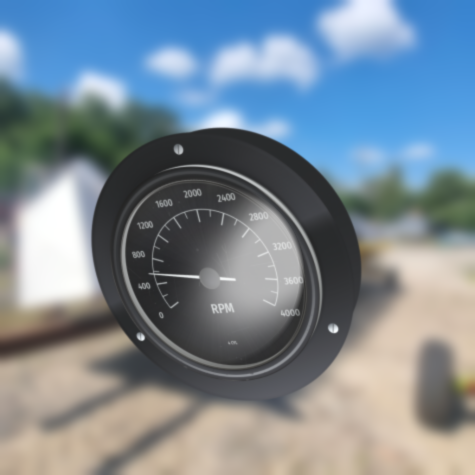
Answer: rpm 600
